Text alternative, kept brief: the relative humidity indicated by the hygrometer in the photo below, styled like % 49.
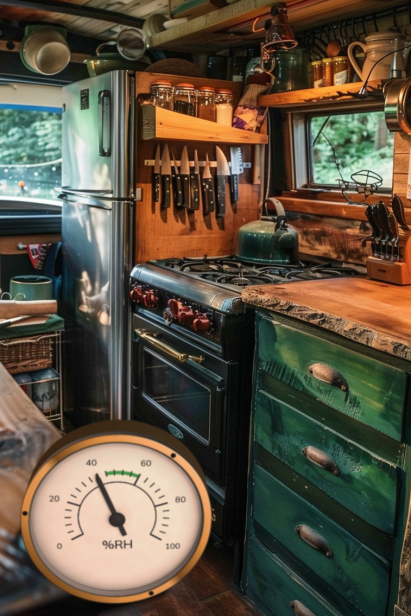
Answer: % 40
